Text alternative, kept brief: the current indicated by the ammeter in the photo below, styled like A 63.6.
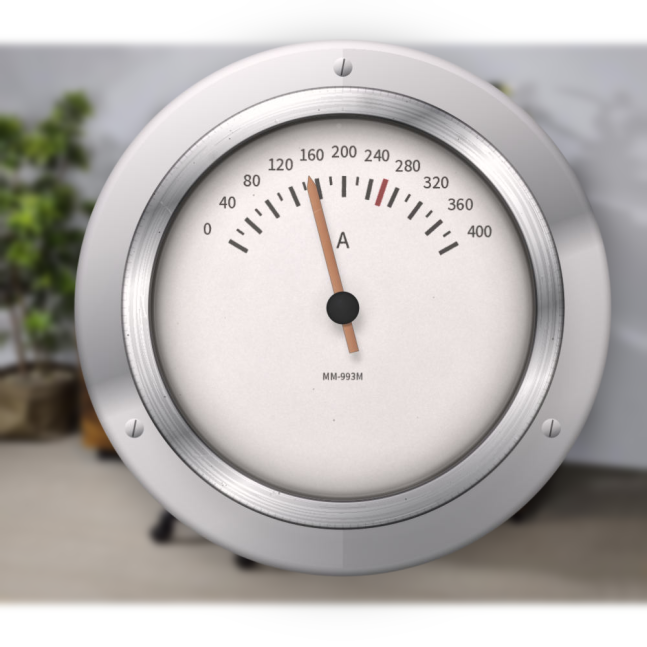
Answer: A 150
